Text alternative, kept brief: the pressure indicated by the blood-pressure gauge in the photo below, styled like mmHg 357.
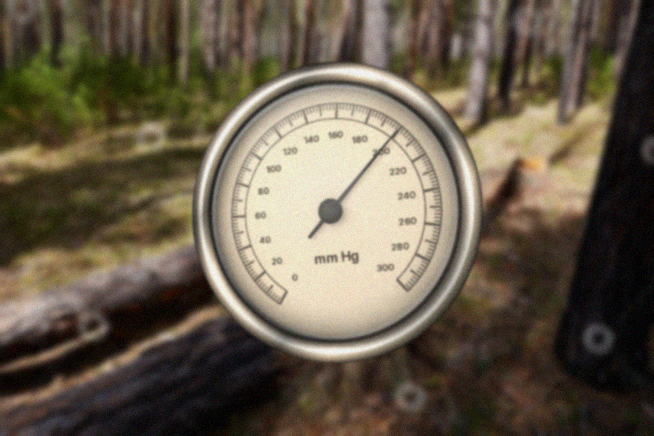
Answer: mmHg 200
